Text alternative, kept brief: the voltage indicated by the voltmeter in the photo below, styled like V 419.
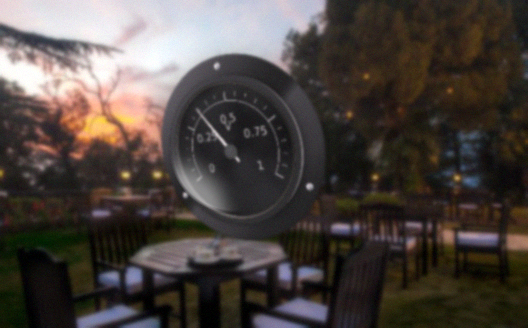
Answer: V 0.35
